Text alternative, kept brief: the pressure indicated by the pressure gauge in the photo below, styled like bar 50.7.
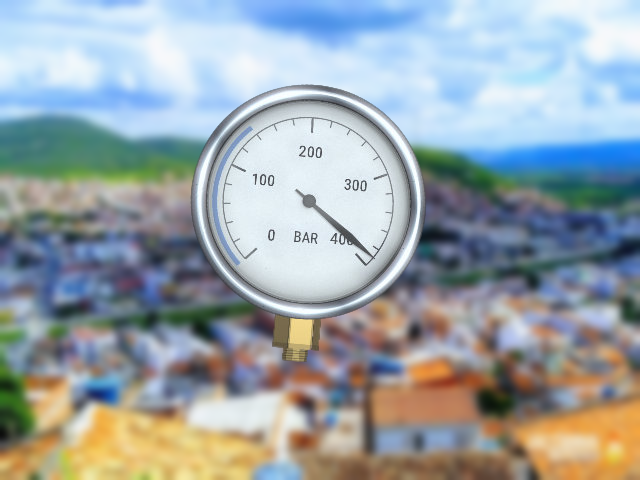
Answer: bar 390
